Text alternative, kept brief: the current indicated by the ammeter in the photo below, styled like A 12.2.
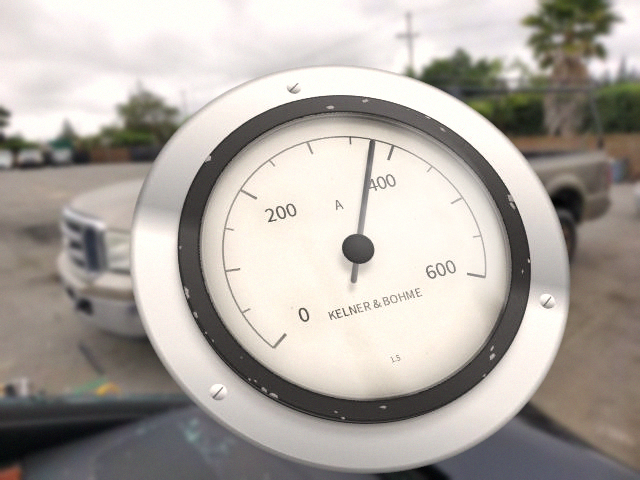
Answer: A 375
